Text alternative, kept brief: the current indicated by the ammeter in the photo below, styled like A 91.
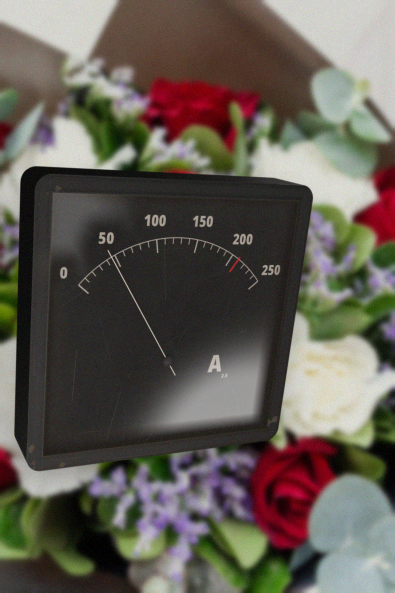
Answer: A 45
